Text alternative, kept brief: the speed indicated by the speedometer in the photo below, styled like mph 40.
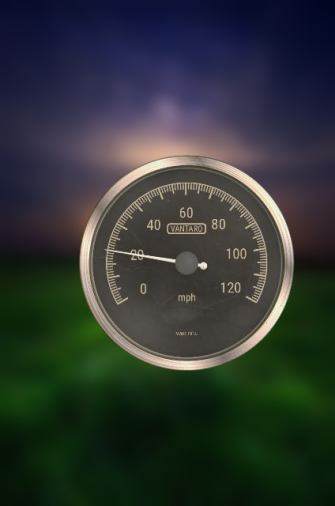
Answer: mph 20
